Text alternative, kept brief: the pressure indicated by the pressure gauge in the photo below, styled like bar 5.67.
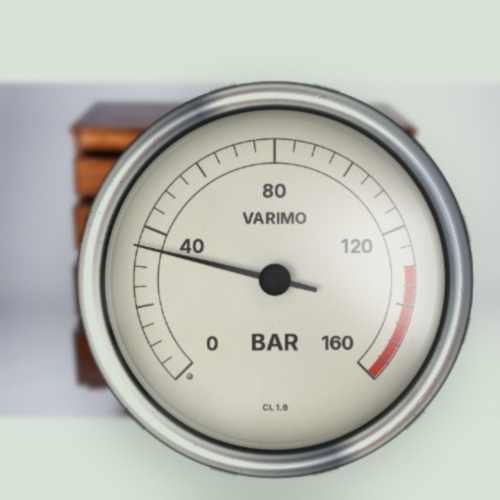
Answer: bar 35
